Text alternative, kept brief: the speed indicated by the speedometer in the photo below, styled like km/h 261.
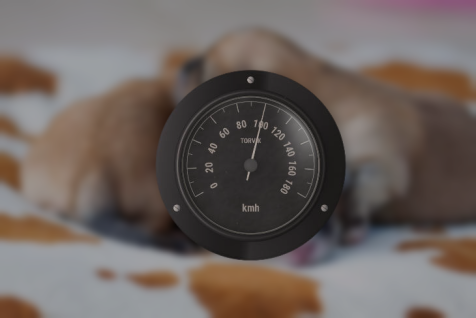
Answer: km/h 100
